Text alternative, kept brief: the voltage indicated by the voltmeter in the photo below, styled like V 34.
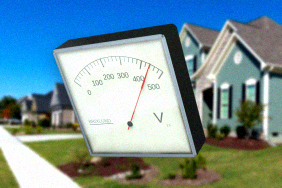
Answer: V 440
